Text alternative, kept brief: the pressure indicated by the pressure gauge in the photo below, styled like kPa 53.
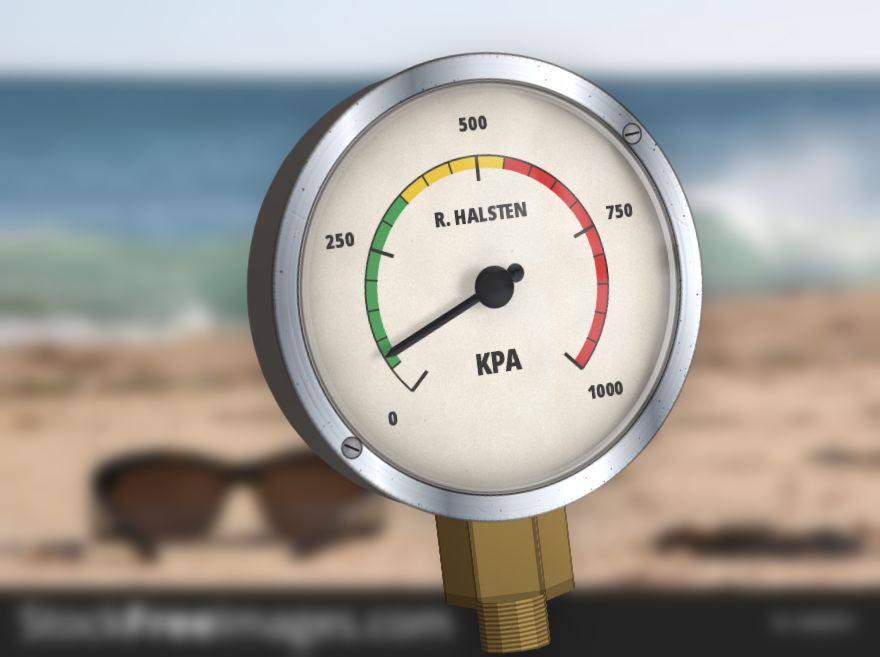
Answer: kPa 75
